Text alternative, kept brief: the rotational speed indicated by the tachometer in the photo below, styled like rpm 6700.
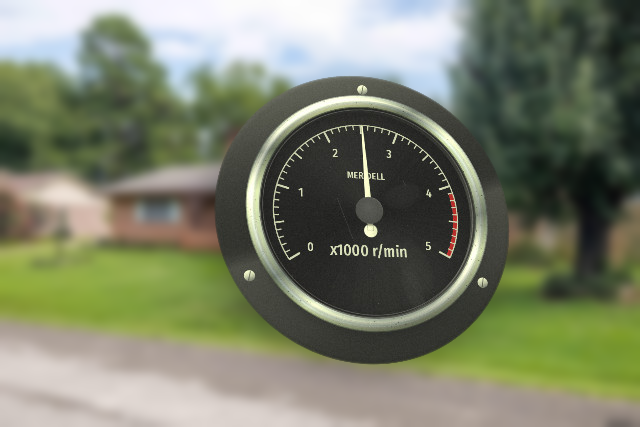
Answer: rpm 2500
